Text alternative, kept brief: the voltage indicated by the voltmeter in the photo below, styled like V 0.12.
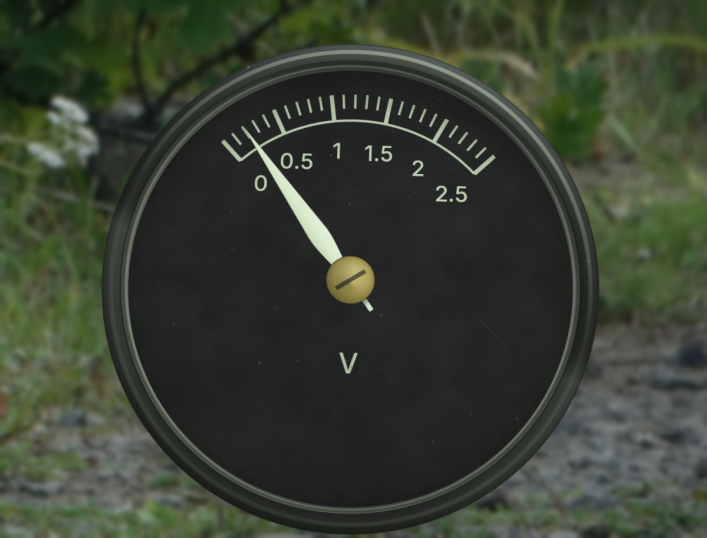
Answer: V 0.2
